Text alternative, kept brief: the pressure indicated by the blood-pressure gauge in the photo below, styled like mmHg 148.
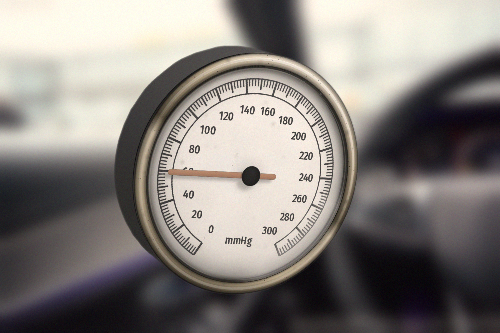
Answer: mmHg 60
